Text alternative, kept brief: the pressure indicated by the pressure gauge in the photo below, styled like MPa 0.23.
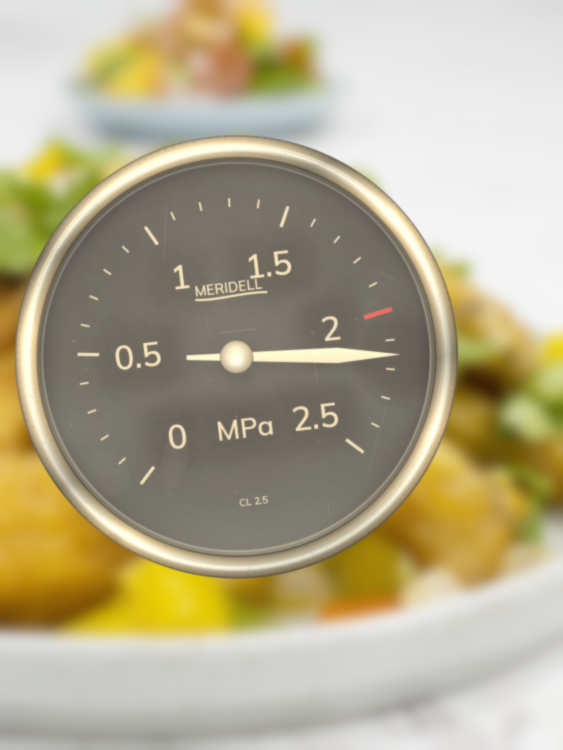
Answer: MPa 2.15
